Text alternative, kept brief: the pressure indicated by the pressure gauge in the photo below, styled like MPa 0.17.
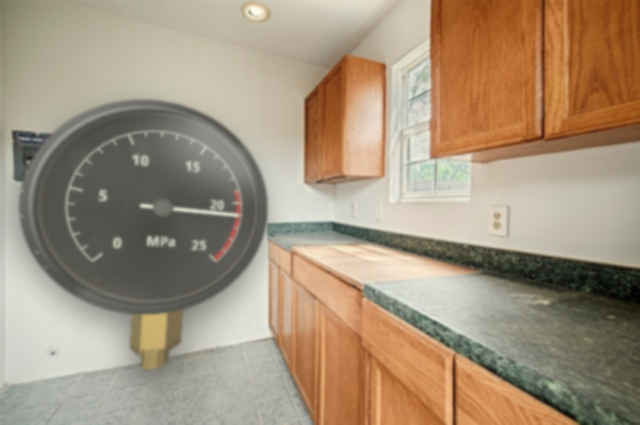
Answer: MPa 21
